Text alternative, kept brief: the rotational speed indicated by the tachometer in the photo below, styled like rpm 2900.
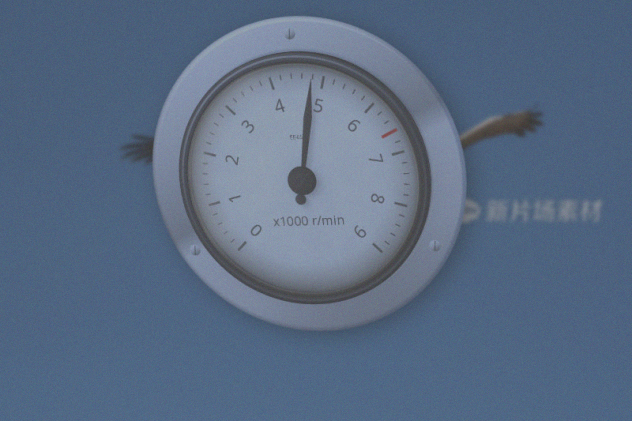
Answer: rpm 4800
